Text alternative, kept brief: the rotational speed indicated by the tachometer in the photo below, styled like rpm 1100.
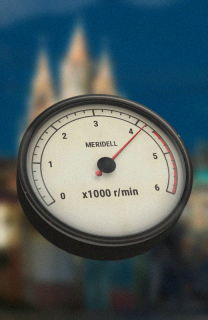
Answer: rpm 4200
